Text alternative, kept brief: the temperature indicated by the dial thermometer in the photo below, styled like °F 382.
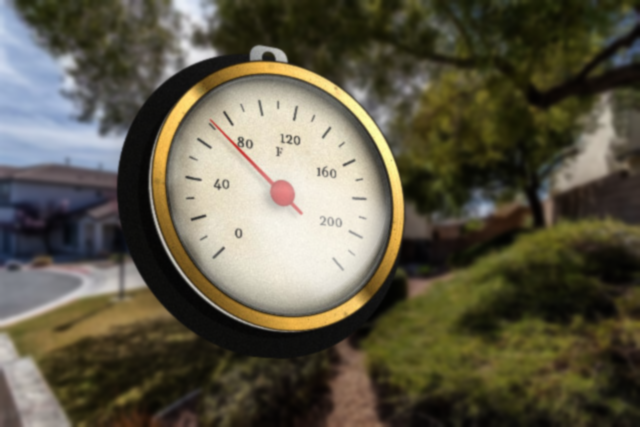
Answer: °F 70
